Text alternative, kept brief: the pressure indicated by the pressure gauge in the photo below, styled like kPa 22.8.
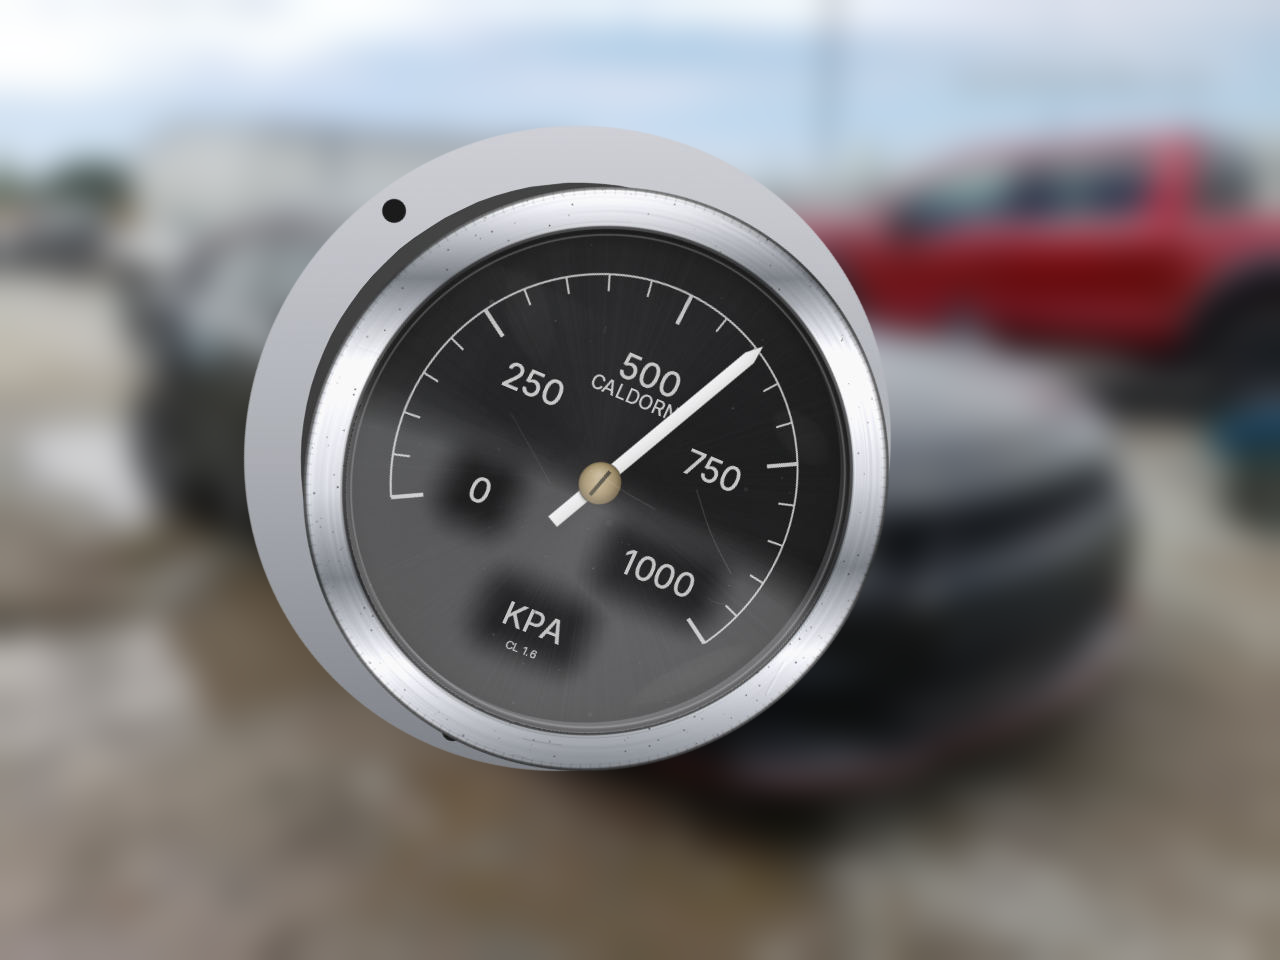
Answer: kPa 600
